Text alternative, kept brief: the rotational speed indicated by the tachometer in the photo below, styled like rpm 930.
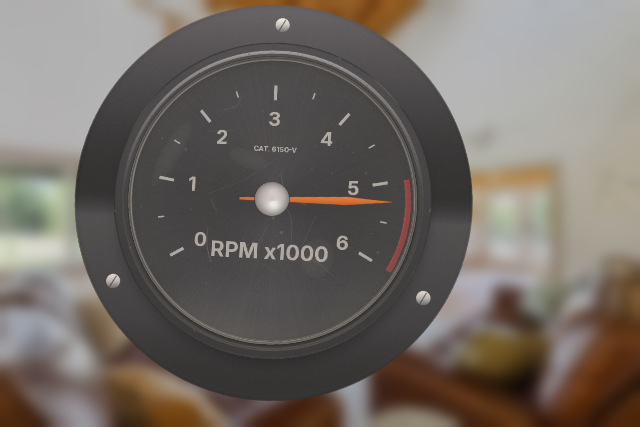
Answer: rpm 5250
